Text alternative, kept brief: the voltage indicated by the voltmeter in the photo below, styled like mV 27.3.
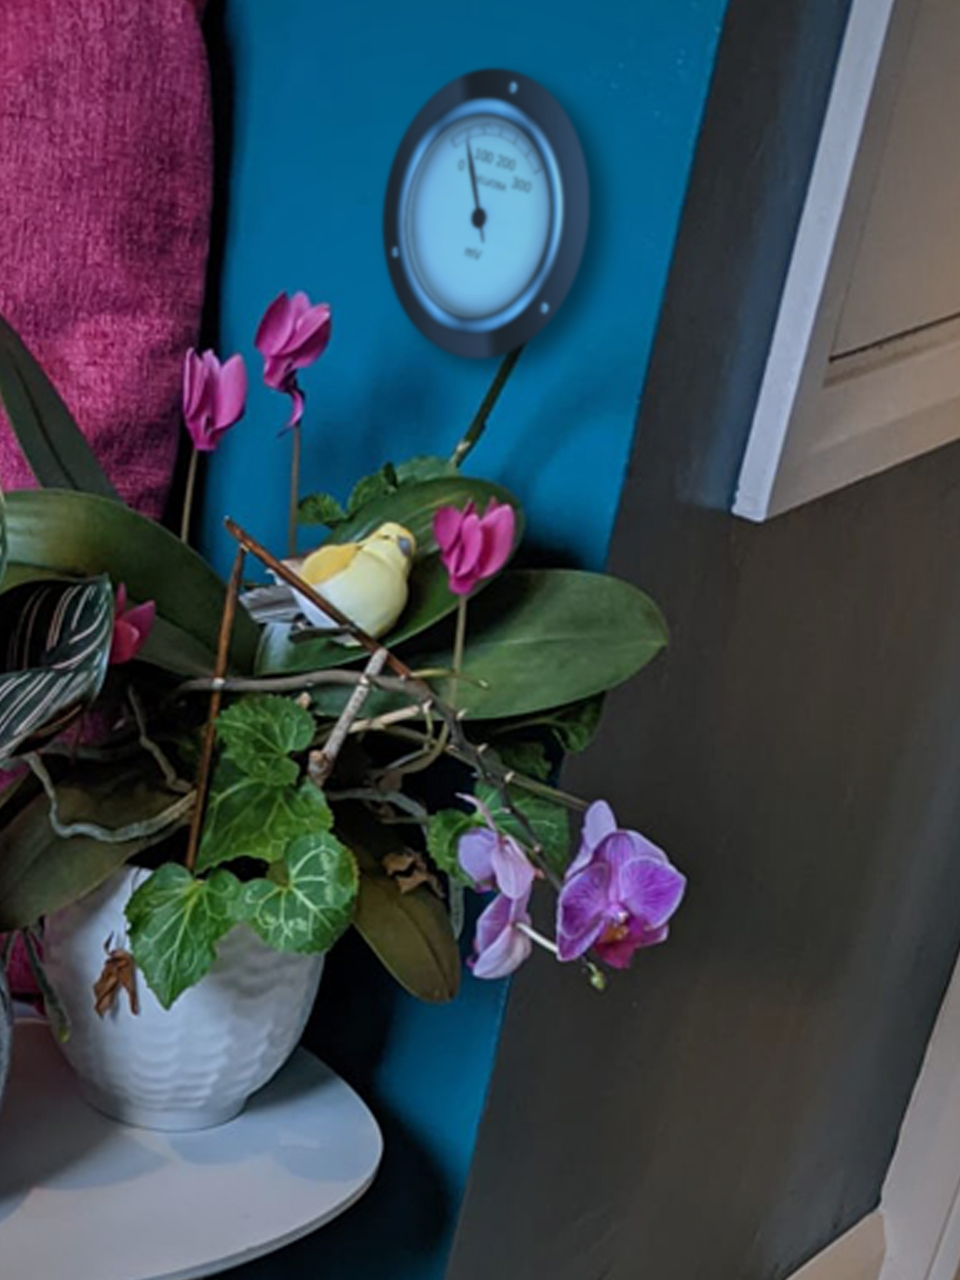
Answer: mV 50
